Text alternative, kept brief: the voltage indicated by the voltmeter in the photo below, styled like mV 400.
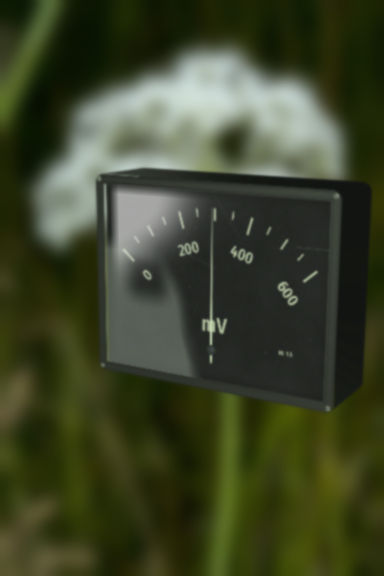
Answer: mV 300
